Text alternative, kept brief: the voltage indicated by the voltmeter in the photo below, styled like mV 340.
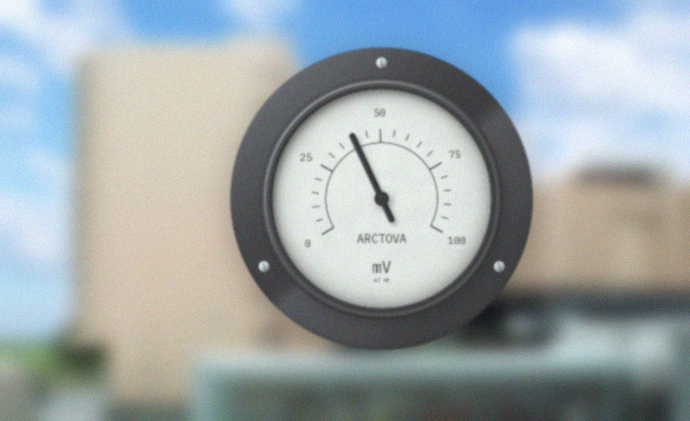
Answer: mV 40
